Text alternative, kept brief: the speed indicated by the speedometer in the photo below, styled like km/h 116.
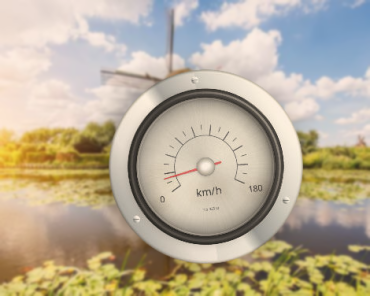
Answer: km/h 15
